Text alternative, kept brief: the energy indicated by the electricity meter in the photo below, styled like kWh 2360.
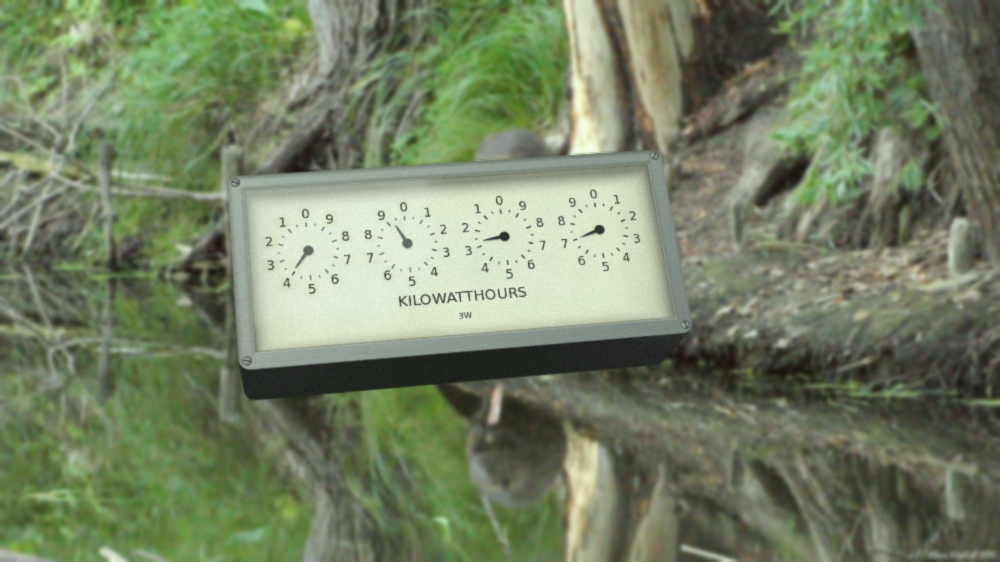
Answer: kWh 3927
